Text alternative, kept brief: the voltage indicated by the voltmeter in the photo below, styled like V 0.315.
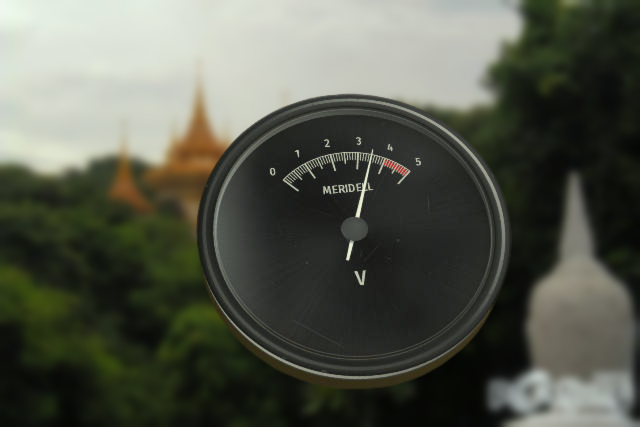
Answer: V 3.5
